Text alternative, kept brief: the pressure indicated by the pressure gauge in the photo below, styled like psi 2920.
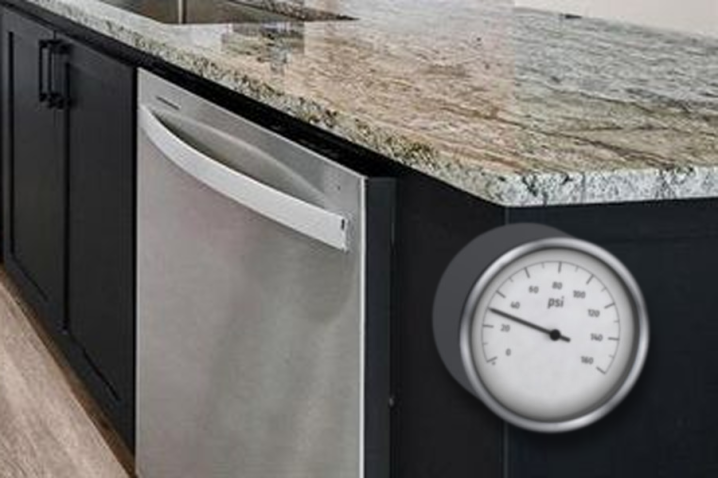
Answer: psi 30
